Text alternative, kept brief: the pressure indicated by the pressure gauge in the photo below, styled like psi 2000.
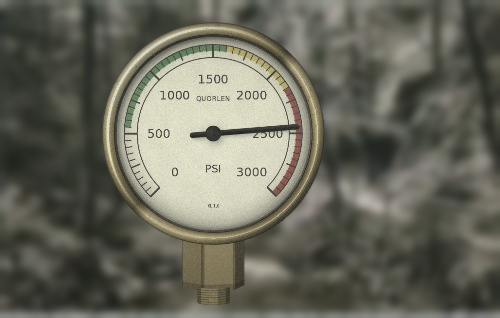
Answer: psi 2450
